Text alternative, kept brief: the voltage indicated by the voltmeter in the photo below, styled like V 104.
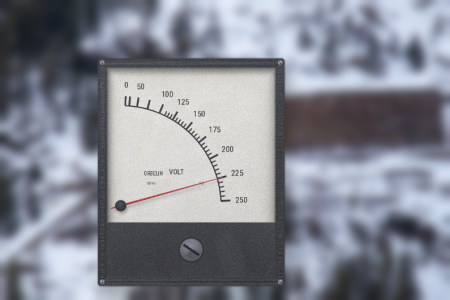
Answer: V 225
